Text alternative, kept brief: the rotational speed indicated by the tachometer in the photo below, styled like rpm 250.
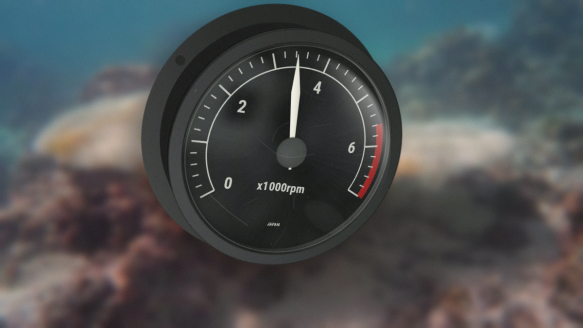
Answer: rpm 3400
